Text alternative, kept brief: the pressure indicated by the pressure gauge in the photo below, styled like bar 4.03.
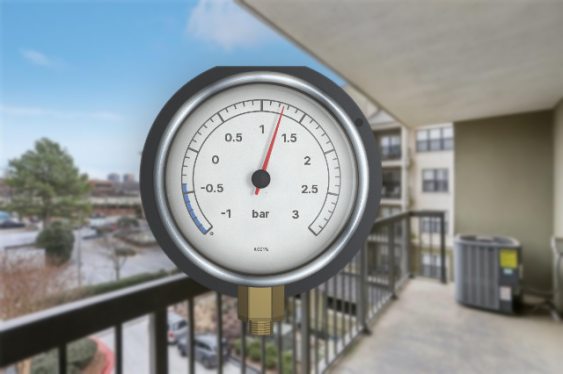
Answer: bar 1.25
